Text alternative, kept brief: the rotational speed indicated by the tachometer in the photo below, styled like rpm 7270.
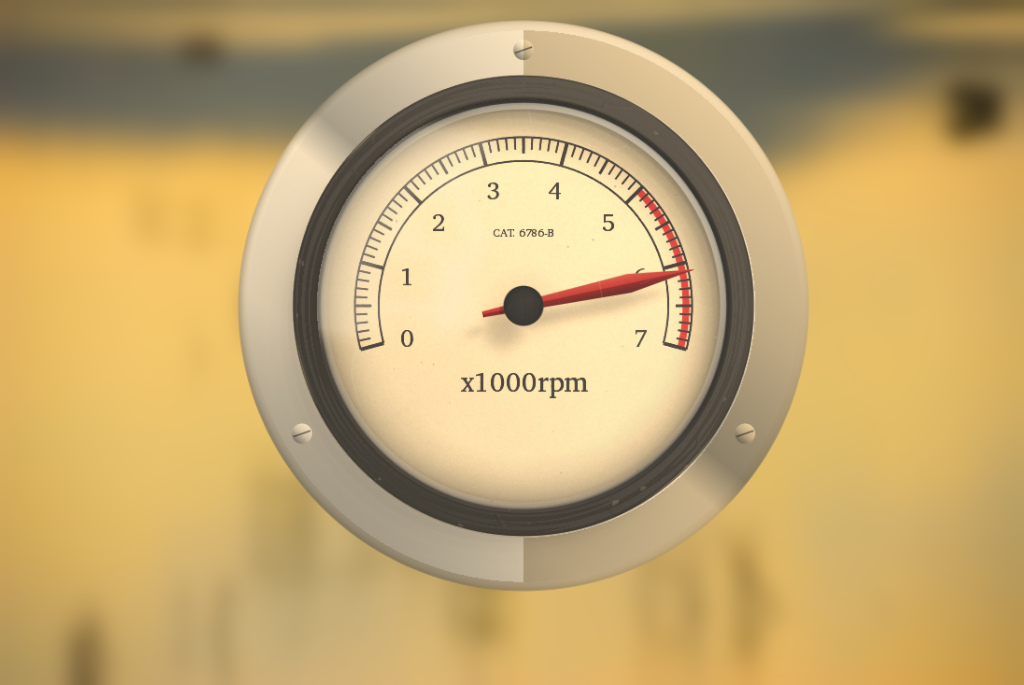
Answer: rpm 6100
